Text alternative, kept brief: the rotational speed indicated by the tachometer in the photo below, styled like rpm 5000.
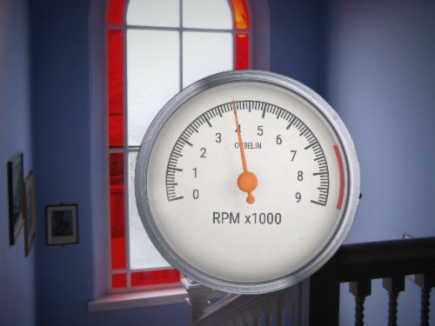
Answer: rpm 4000
